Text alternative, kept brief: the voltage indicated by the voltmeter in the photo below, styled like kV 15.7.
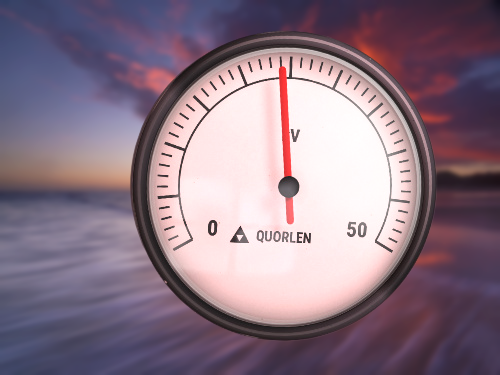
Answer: kV 24
